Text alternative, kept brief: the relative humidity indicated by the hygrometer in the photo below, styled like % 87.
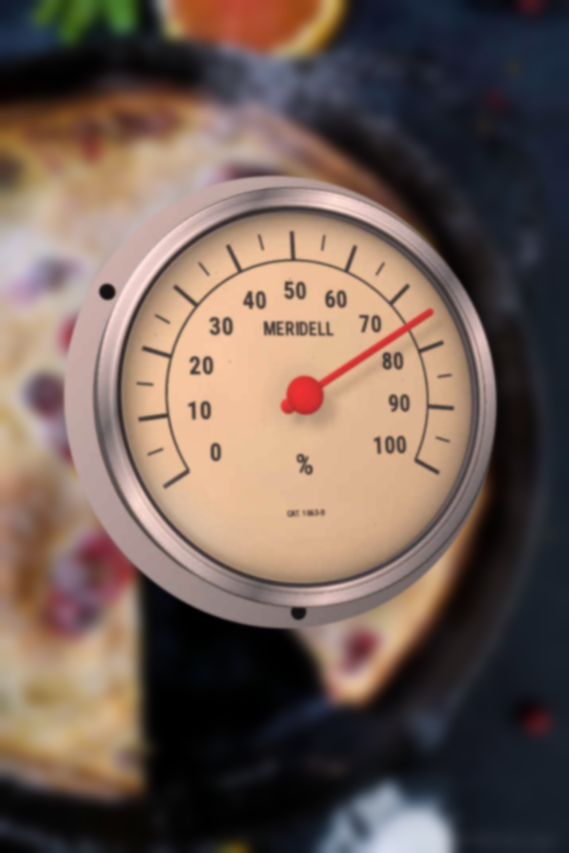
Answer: % 75
